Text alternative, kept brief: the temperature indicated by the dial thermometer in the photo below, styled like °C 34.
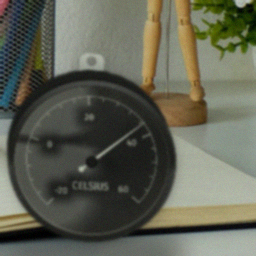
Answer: °C 36
